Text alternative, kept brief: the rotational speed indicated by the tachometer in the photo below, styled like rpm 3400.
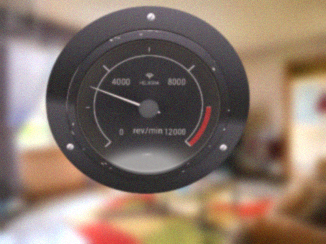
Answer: rpm 3000
